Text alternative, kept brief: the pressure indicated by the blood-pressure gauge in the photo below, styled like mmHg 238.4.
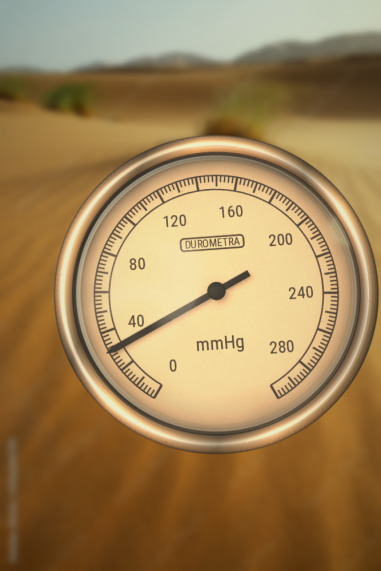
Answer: mmHg 30
